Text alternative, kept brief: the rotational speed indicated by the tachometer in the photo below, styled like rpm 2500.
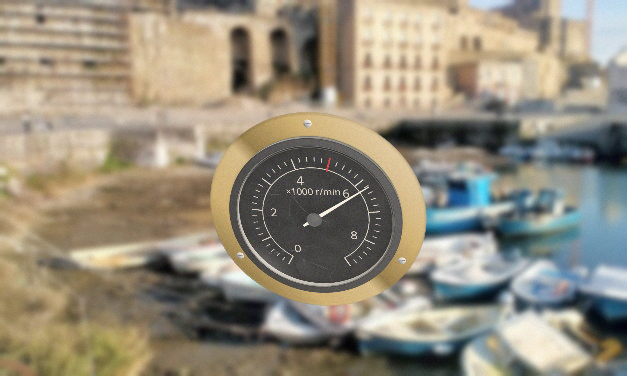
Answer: rpm 6200
